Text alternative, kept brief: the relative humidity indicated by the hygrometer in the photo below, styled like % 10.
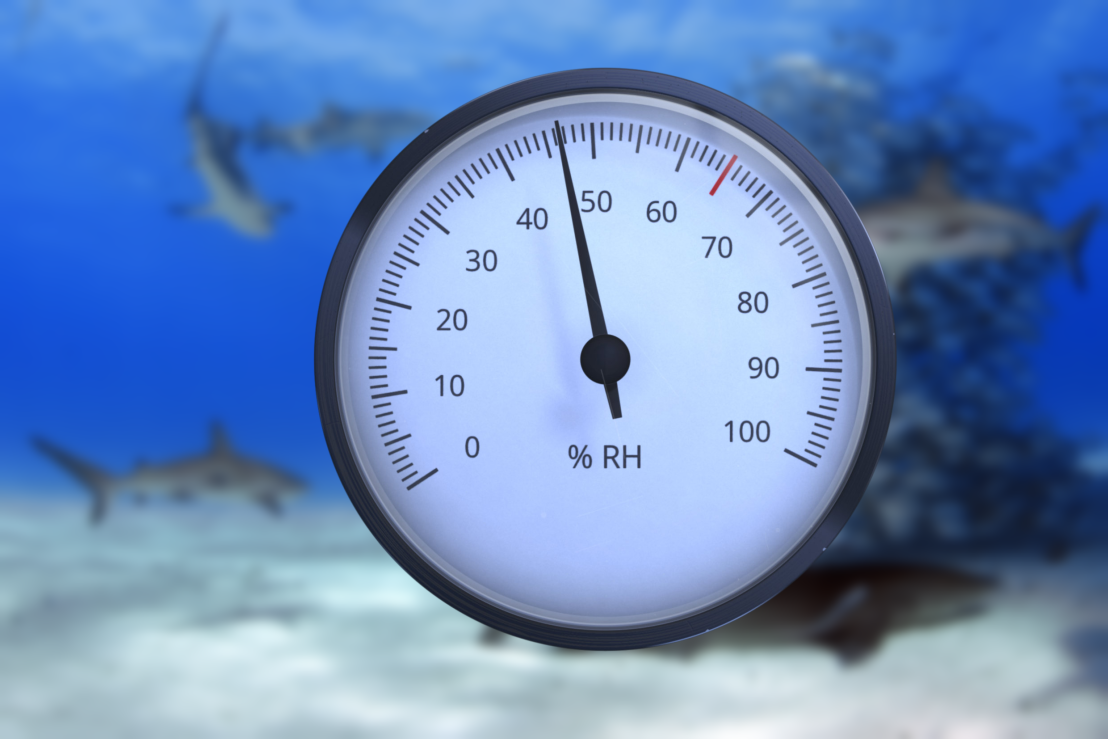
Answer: % 46.5
